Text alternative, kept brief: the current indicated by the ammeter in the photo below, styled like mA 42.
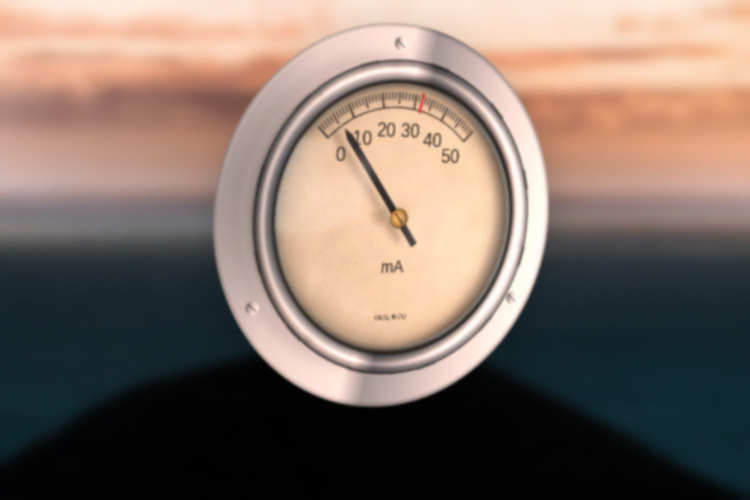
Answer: mA 5
